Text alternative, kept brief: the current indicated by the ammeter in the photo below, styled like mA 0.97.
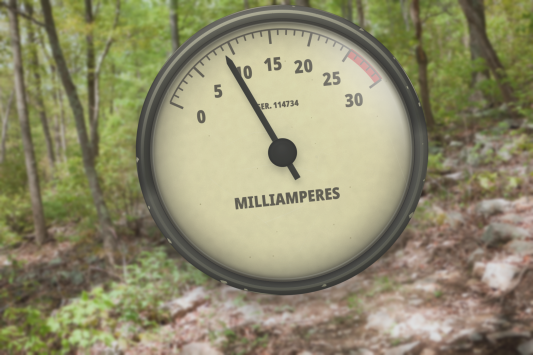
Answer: mA 9
